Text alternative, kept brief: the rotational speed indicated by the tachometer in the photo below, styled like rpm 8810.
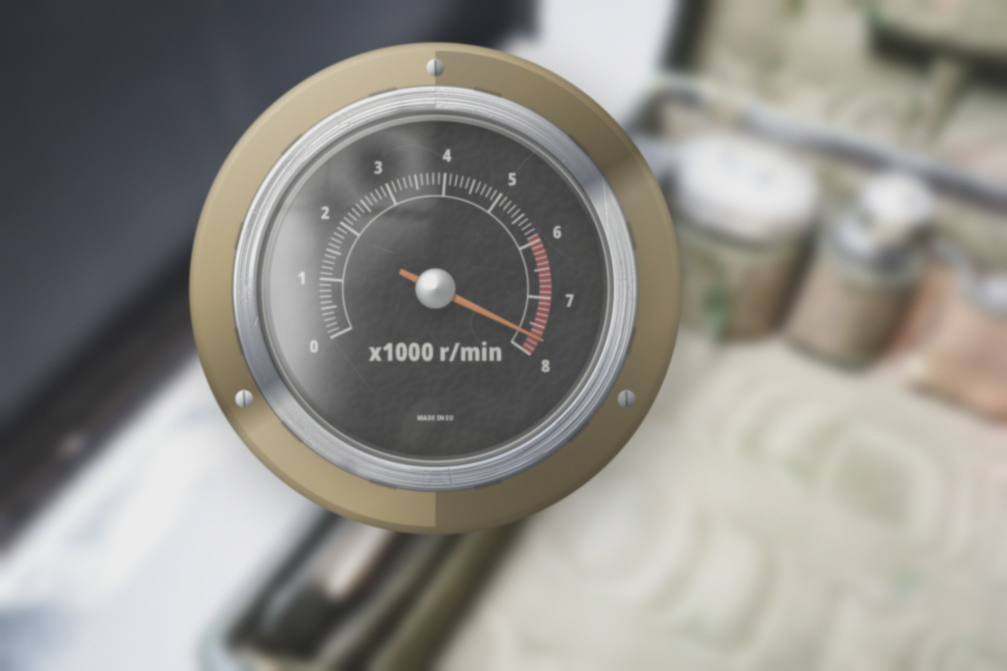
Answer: rpm 7700
